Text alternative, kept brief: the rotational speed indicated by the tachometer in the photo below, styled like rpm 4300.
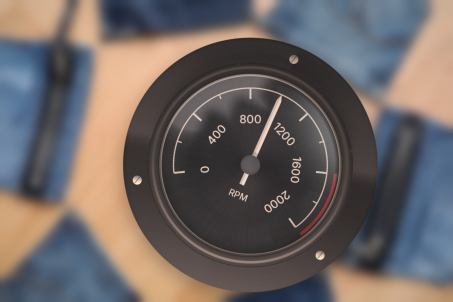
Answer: rpm 1000
